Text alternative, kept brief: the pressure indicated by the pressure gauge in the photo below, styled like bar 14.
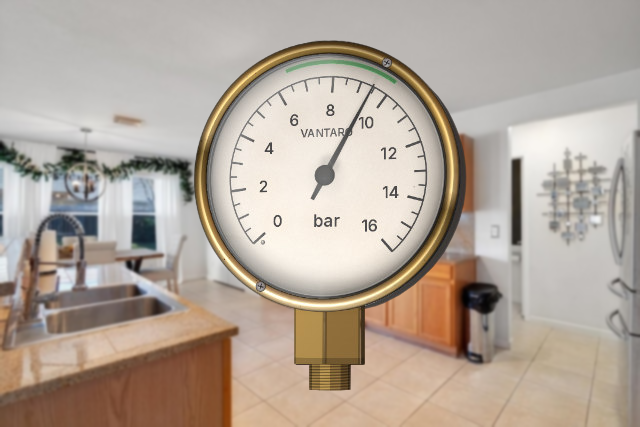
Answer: bar 9.5
